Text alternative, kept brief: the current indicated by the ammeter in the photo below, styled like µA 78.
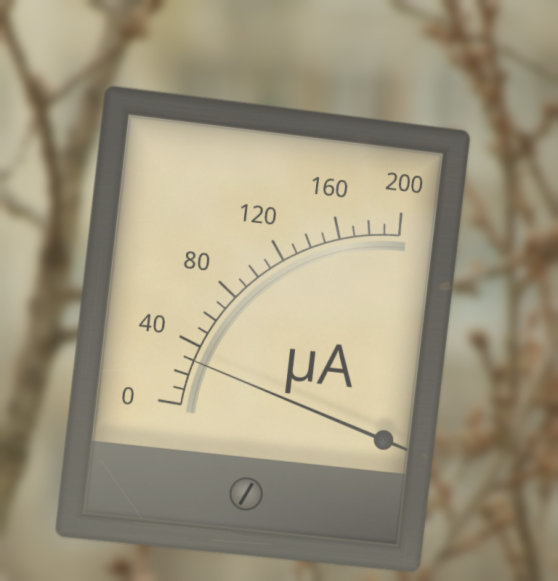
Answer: µA 30
